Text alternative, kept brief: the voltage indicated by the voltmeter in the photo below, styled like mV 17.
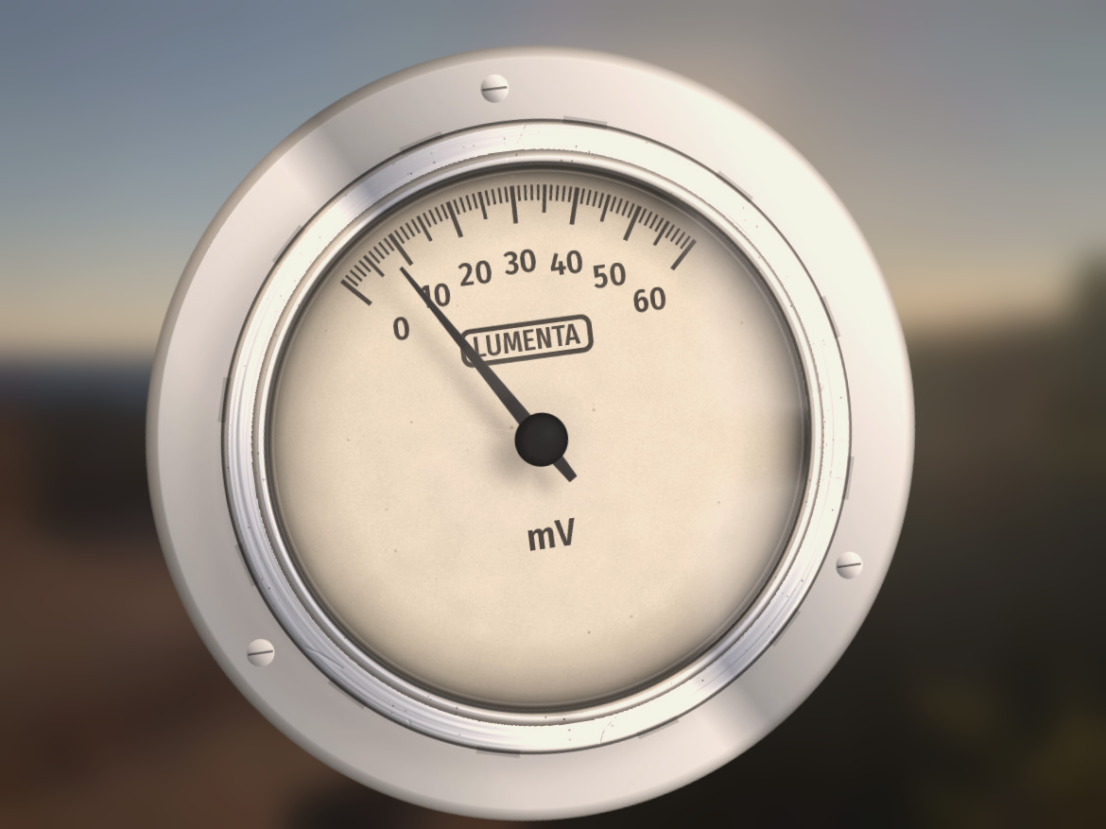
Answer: mV 8
